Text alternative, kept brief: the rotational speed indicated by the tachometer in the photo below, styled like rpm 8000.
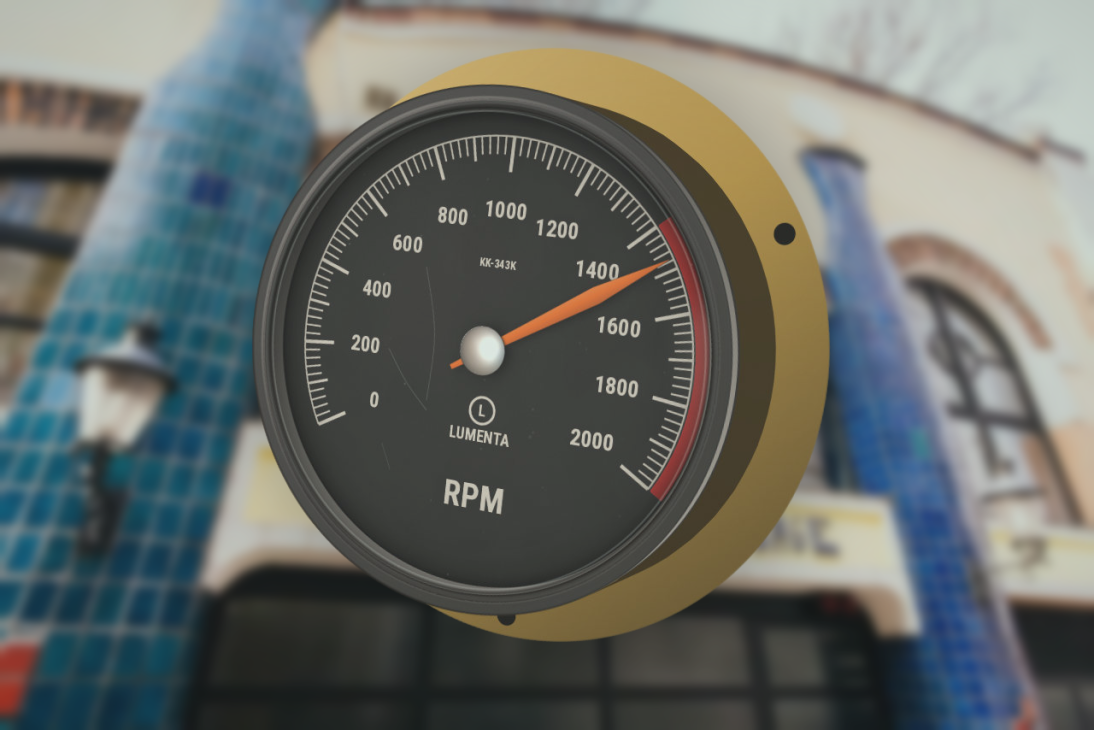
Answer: rpm 1480
